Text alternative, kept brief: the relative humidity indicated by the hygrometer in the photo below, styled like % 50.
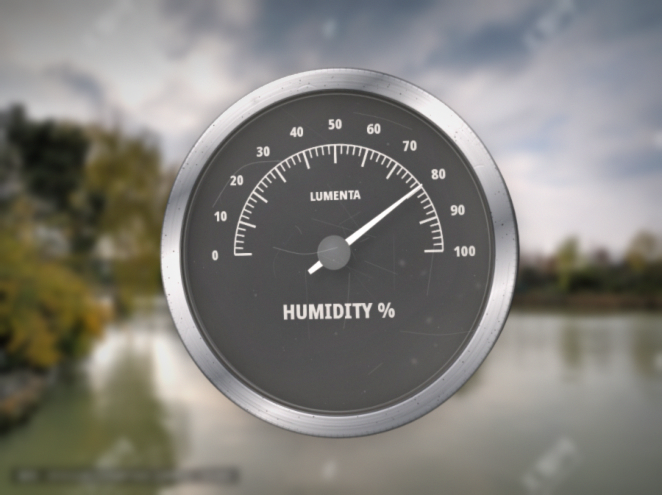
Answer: % 80
